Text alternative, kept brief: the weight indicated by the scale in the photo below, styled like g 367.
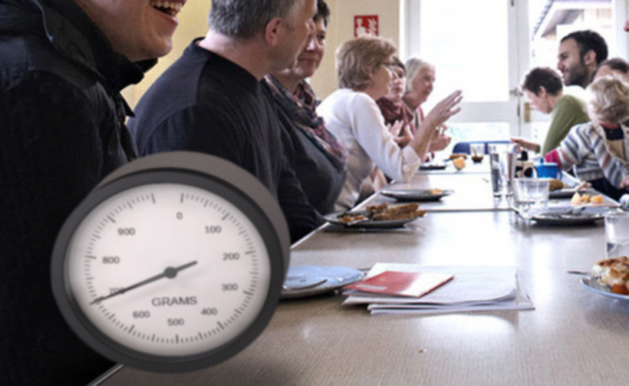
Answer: g 700
